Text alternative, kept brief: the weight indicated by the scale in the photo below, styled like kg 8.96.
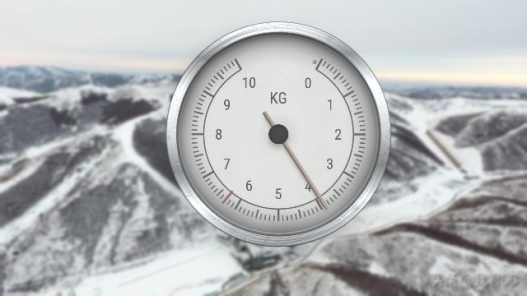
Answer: kg 3.9
